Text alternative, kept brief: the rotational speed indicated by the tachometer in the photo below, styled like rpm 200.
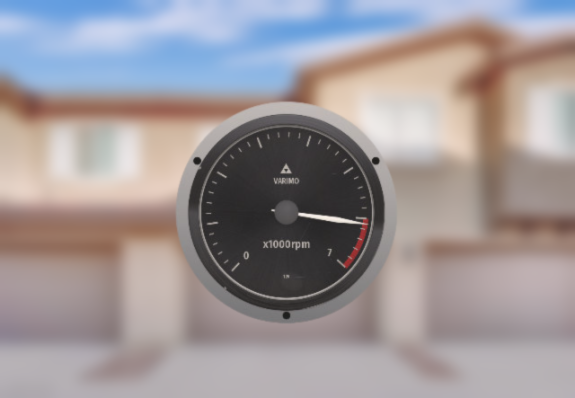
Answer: rpm 6100
